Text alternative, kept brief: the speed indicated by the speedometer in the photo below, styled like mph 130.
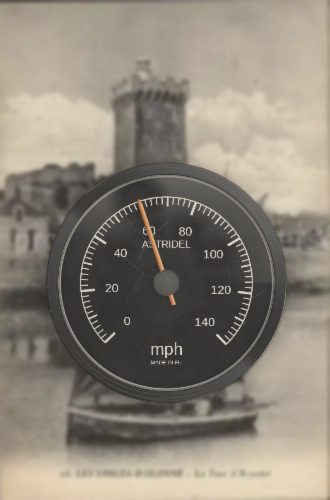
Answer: mph 60
